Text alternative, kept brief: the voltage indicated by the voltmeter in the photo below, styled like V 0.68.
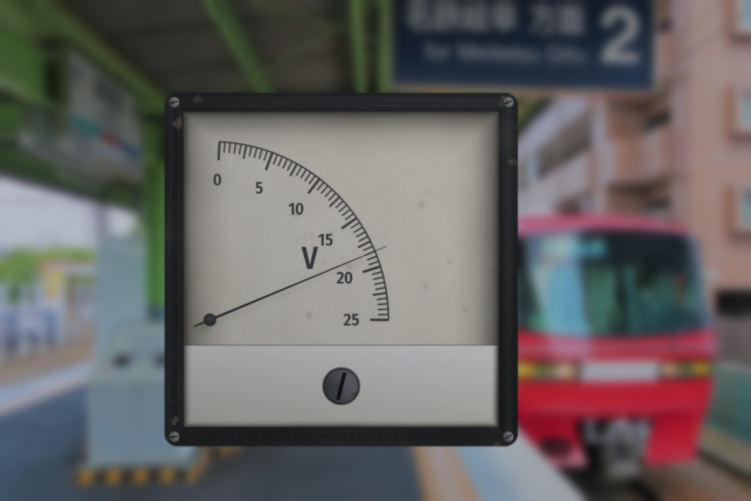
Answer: V 18.5
